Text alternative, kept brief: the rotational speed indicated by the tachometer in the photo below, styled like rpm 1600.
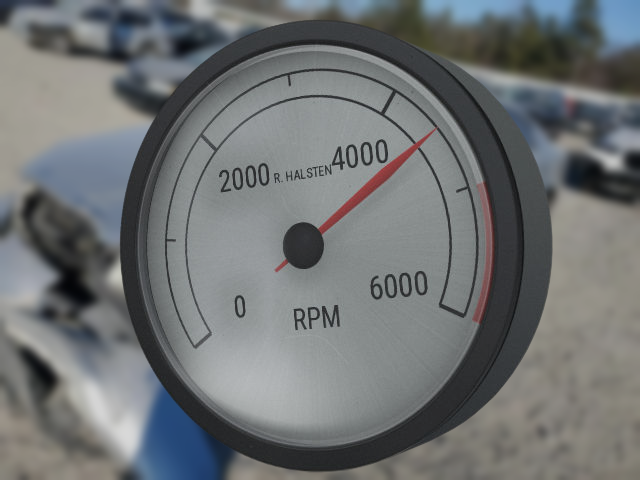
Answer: rpm 4500
